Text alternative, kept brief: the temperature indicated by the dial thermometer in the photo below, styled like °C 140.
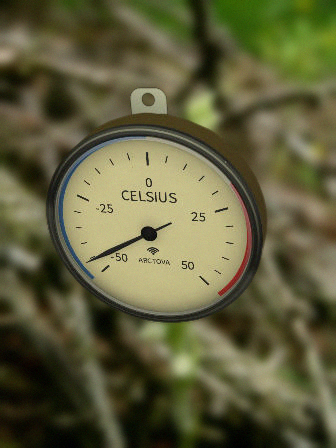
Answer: °C -45
